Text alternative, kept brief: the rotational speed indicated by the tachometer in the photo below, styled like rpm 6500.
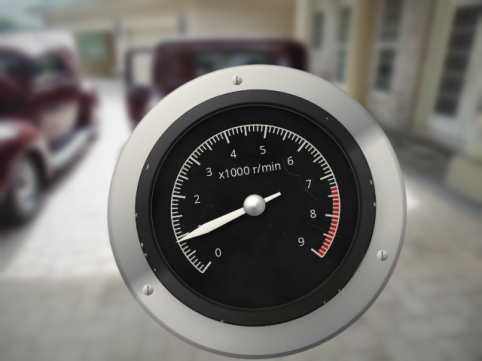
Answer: rpm 900
